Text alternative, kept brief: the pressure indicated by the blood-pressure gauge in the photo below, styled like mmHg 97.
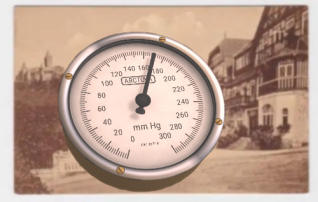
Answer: mmHg 170
